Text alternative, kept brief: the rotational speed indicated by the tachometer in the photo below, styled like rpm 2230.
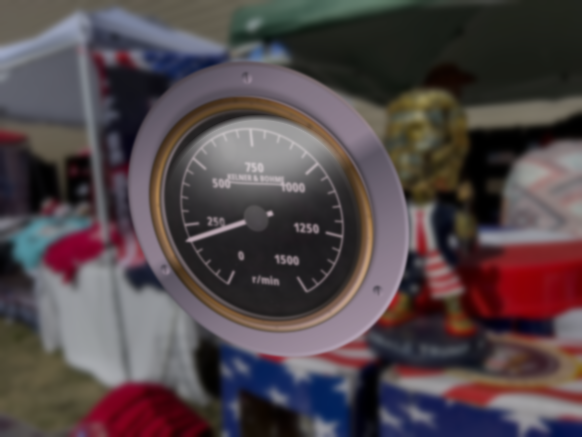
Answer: rpm 200
